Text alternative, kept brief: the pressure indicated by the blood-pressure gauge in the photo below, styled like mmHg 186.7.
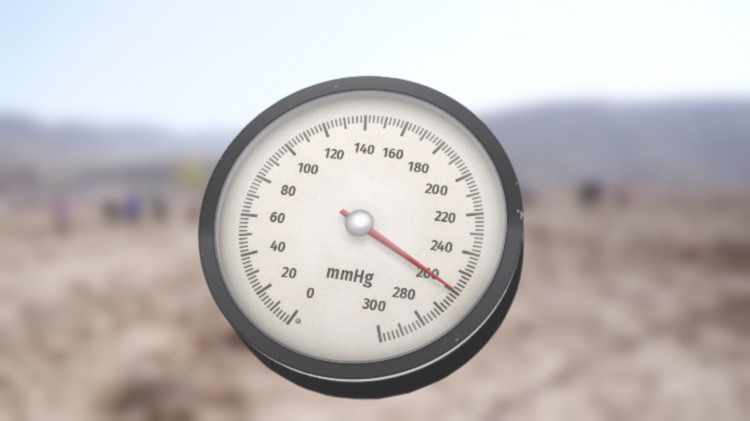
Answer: mmHg 260
